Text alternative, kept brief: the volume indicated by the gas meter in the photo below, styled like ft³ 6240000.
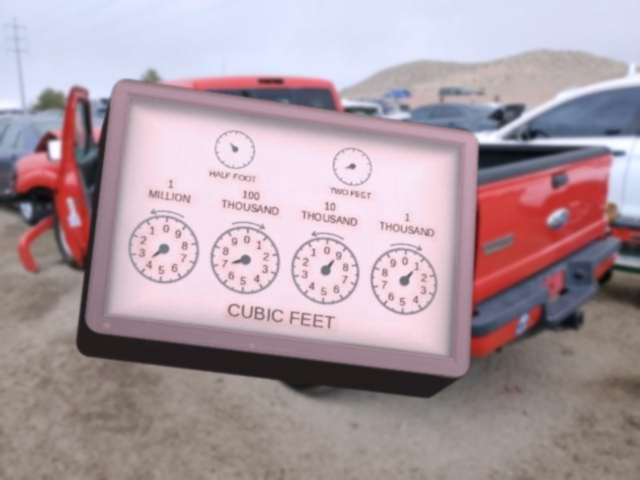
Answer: ft³ 369100
